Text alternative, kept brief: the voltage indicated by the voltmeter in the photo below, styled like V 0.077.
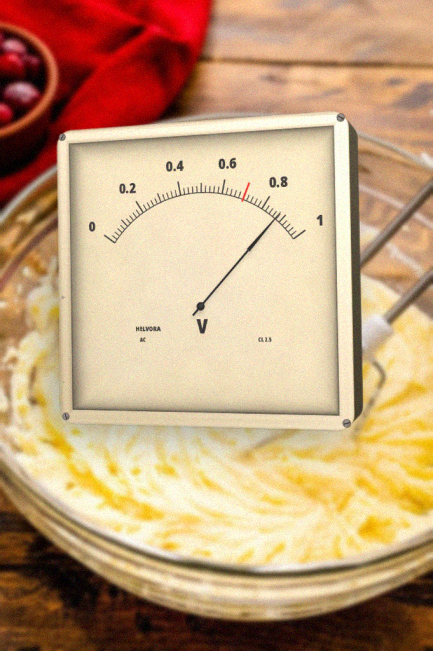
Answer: V 0.88
